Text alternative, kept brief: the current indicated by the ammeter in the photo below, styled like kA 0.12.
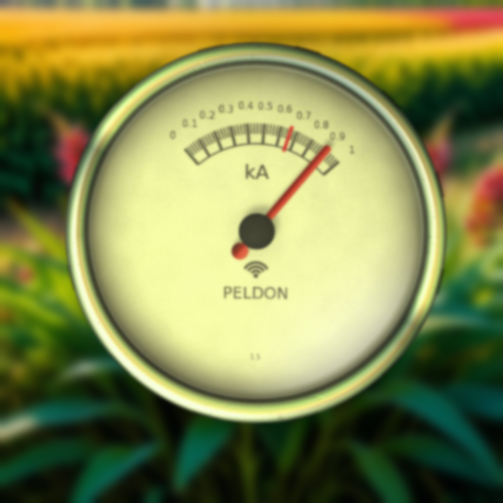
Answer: kA 0.9
